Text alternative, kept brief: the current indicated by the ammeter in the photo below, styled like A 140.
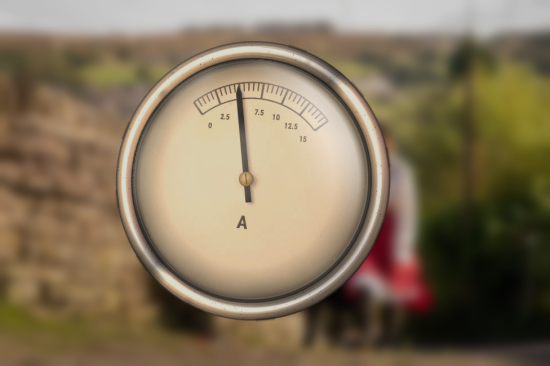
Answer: A 5
